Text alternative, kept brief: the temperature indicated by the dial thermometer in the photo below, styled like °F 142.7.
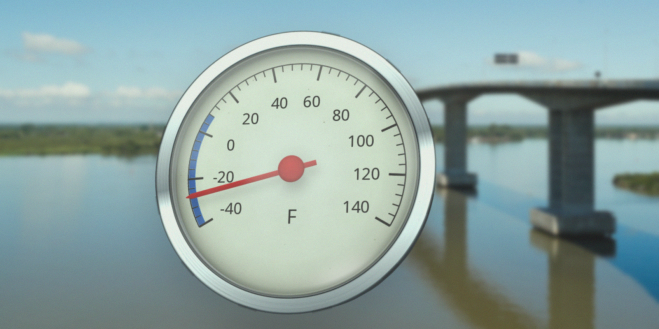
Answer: °F -28
